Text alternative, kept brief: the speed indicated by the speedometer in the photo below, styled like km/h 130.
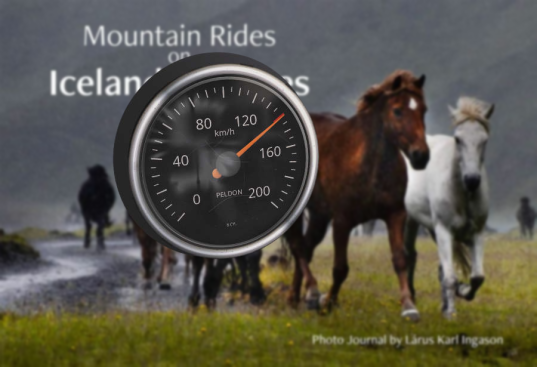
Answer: km/h 140
